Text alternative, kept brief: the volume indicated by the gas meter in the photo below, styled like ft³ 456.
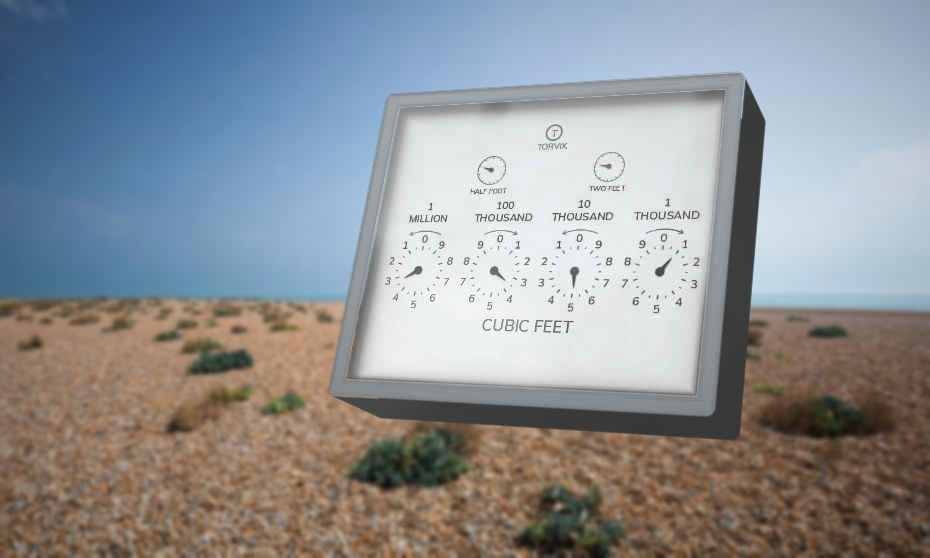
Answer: ft³ 335100
